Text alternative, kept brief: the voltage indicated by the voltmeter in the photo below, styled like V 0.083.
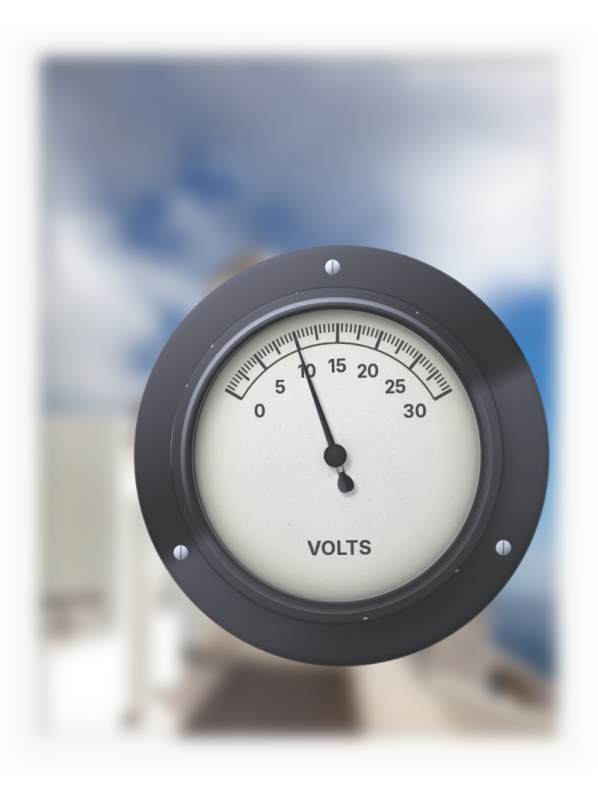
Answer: V 10
